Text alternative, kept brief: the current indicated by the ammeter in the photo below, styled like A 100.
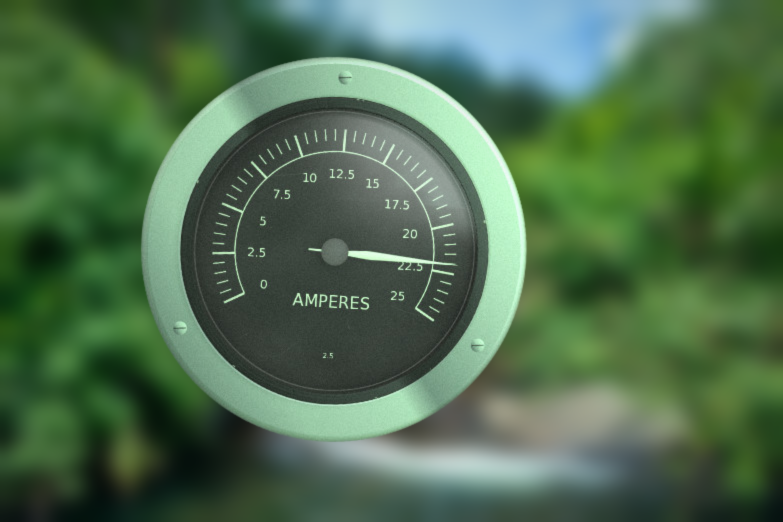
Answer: A 22
